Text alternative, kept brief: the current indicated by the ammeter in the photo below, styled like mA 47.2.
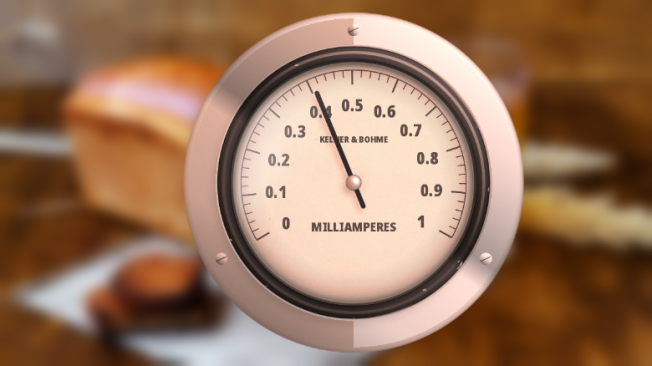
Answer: mA 0.41
